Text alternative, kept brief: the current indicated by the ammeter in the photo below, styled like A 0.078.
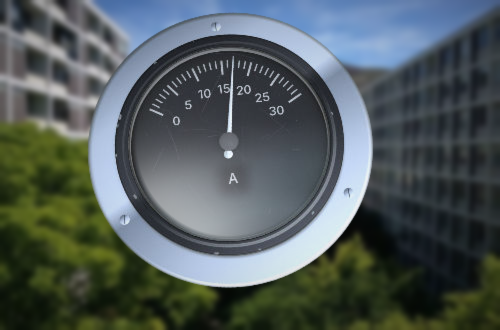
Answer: A 17
